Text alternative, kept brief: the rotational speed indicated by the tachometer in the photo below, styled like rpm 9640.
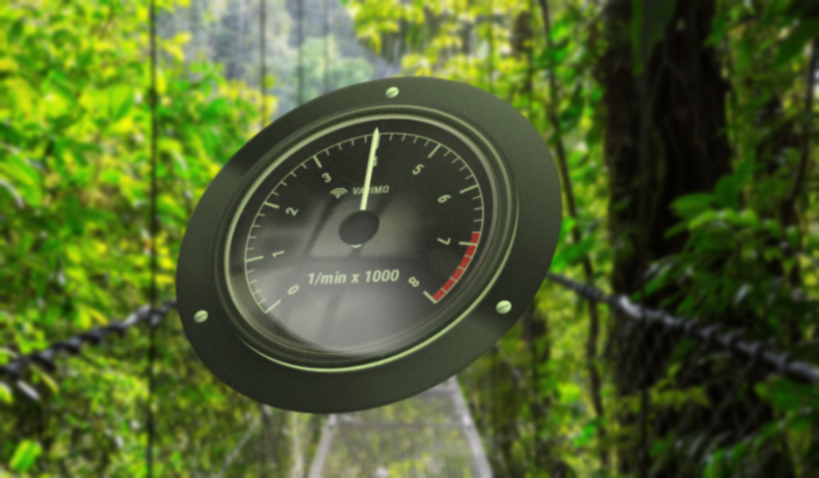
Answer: rpm 4000
